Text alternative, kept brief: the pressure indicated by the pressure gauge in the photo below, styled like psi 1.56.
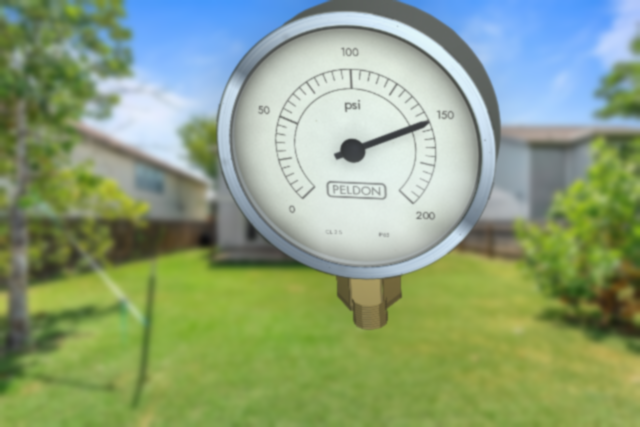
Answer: psi 150
